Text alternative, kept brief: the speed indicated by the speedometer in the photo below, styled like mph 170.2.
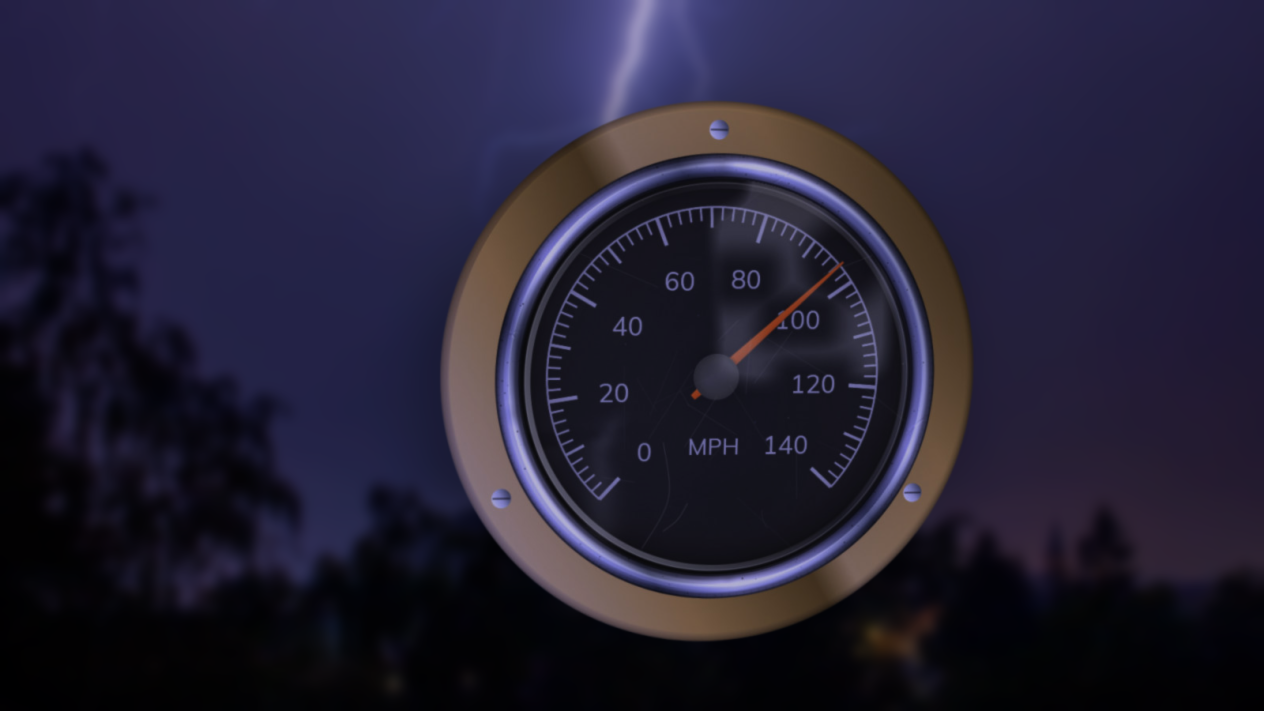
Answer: mph 96
